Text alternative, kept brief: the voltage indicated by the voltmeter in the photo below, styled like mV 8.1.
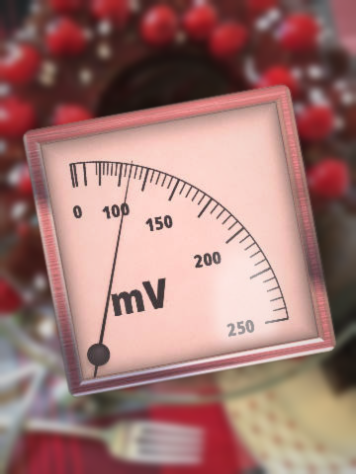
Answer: mV 110
